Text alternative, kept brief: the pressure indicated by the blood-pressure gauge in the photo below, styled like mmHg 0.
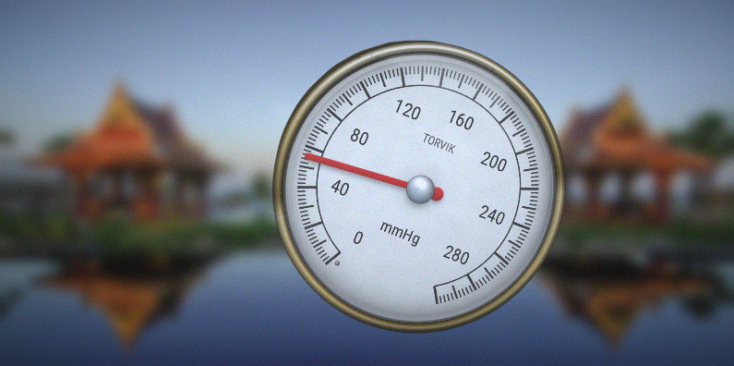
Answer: mmHg 56
